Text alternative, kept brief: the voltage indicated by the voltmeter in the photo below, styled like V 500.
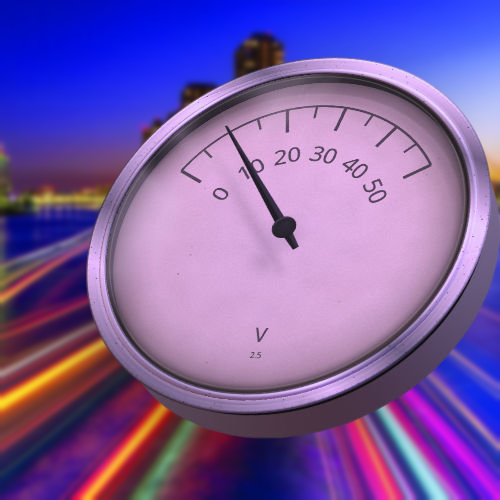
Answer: V 10
